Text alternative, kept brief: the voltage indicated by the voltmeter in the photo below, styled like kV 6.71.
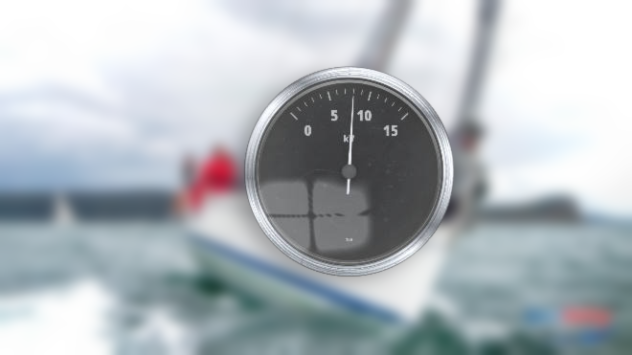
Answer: kV 8
